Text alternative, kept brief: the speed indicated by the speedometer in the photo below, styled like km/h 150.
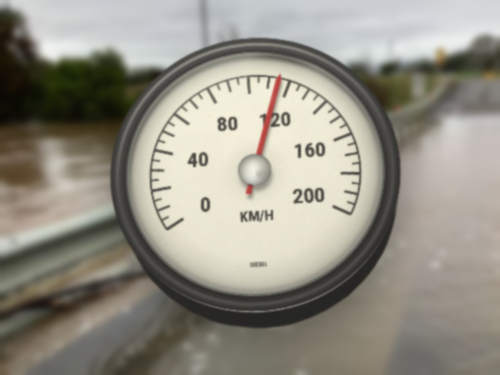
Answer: km/h 115
